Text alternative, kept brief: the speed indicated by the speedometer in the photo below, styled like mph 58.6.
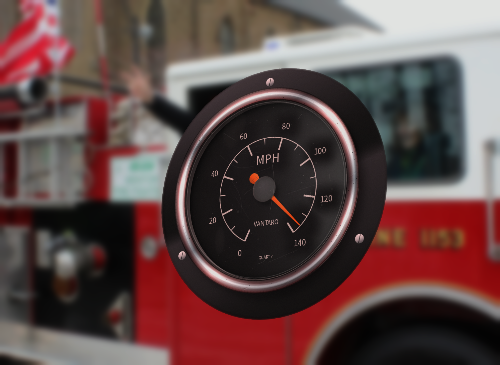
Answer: mph 135
